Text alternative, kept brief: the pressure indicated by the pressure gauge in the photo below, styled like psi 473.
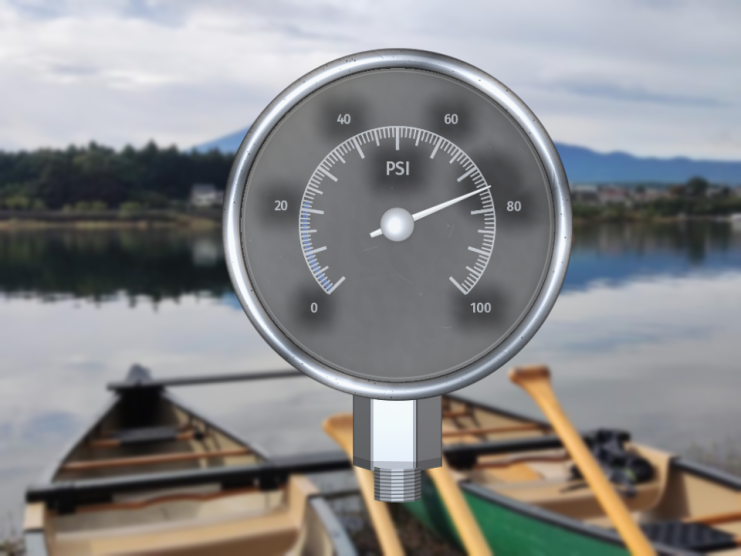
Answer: psi 75
